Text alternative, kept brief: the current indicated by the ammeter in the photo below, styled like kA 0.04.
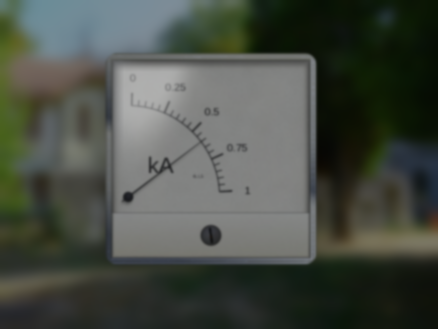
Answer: kA 0.6
